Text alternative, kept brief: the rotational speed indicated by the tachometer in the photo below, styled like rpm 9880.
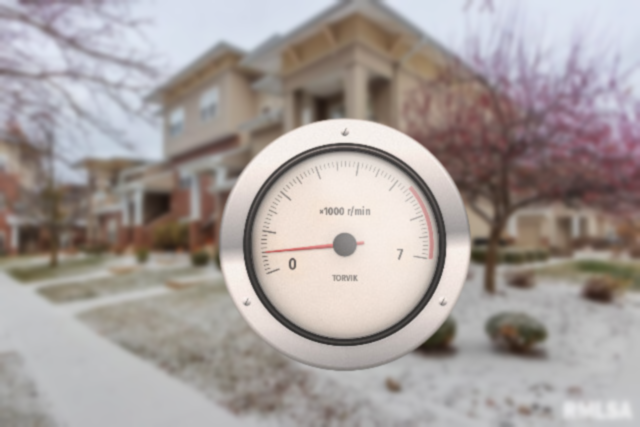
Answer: rpm 500
